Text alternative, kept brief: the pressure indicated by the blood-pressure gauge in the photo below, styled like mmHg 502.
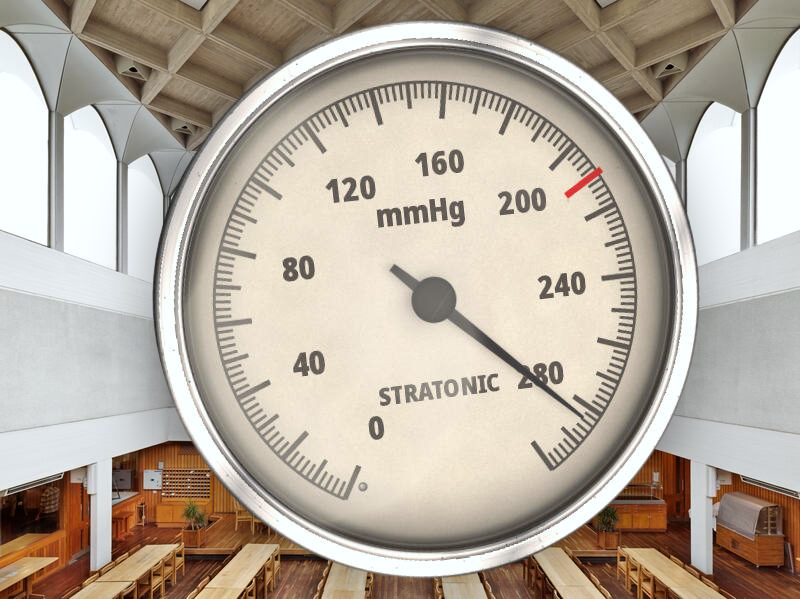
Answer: mmHg 284
